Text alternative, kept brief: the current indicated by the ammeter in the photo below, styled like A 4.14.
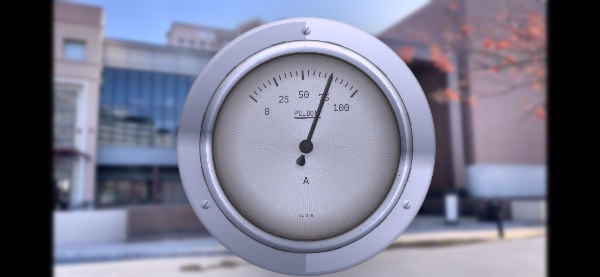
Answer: A 75
